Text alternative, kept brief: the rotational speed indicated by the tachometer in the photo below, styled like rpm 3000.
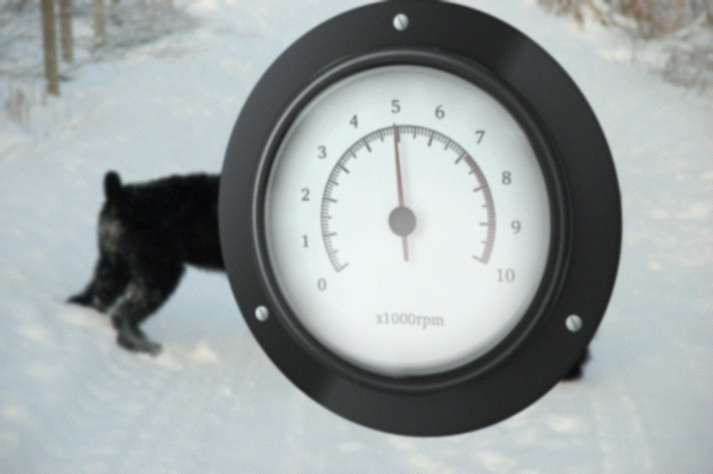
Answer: rpm 5000
